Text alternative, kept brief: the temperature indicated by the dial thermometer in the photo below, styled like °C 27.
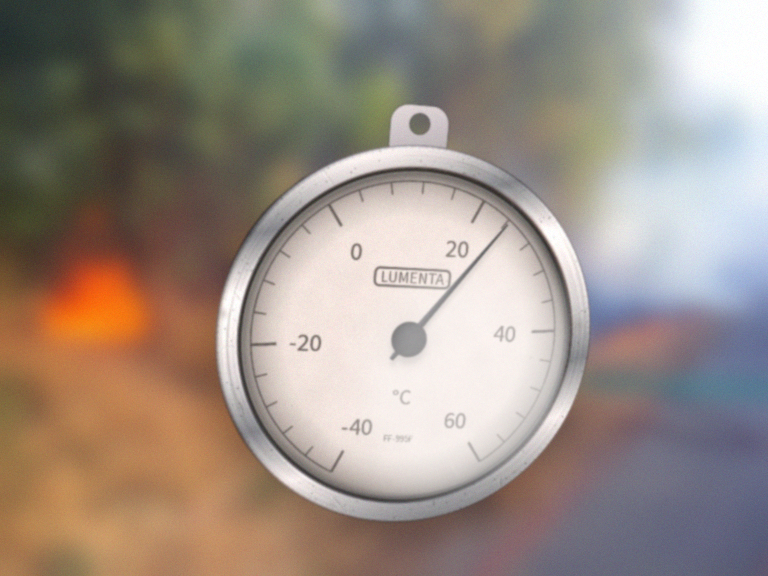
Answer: °C 24
